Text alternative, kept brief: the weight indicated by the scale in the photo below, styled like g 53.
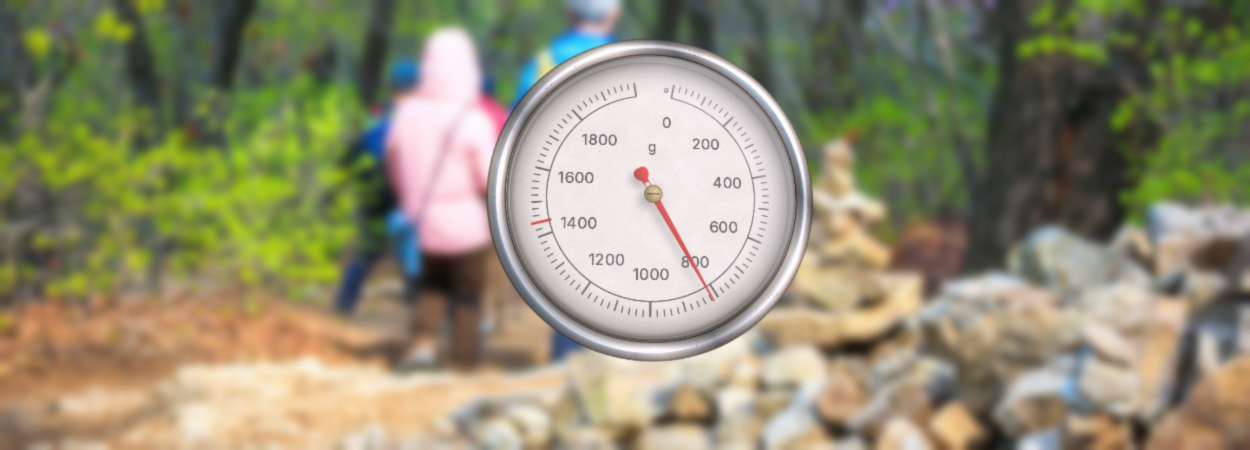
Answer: g 820
